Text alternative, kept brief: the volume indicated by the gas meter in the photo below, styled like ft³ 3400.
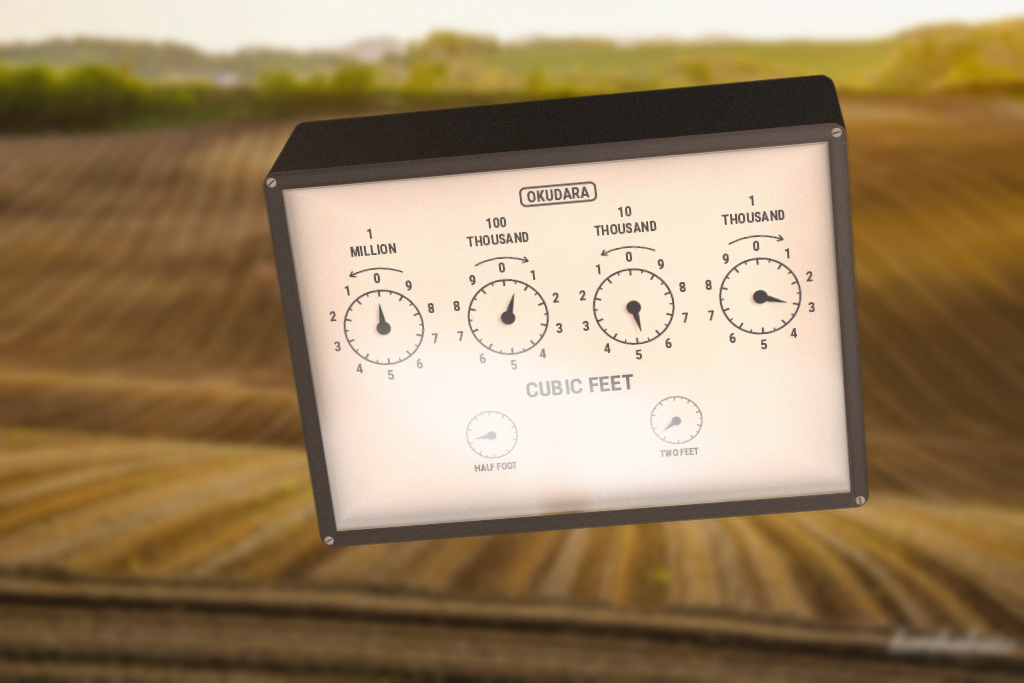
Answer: ft³ 5300
